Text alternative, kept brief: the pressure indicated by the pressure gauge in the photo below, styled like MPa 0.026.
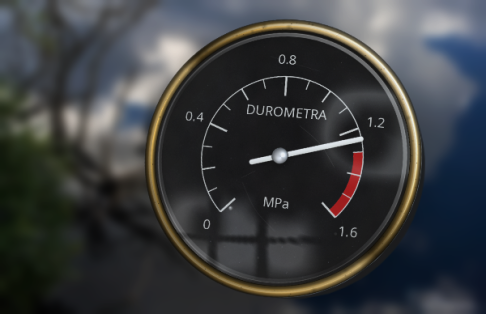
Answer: MPa 1.25
